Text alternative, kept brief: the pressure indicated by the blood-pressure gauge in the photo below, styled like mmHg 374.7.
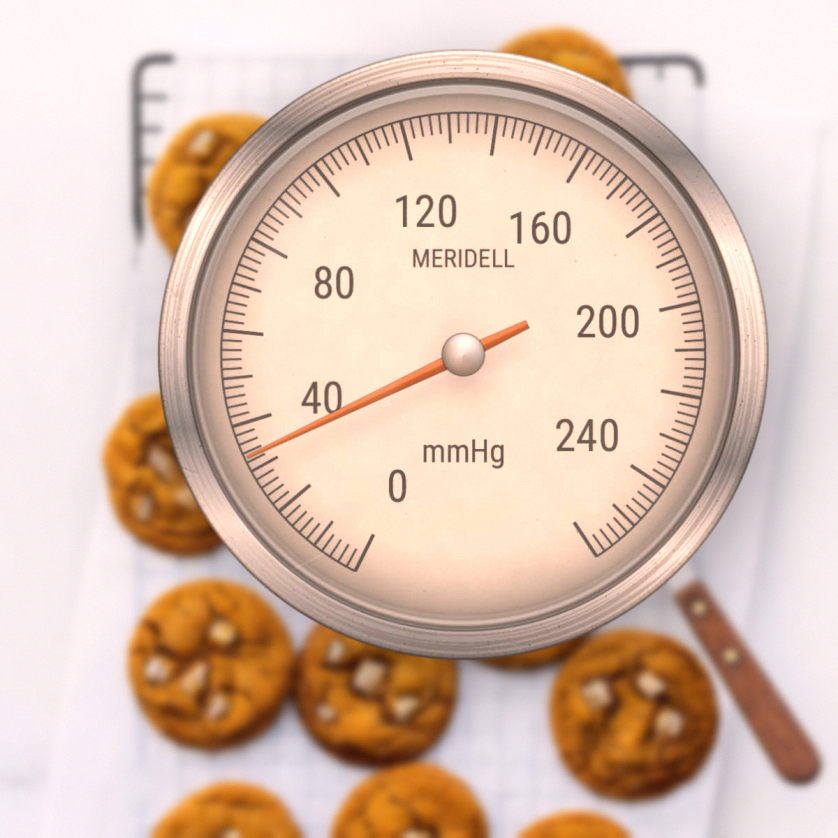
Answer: mmHg 33
